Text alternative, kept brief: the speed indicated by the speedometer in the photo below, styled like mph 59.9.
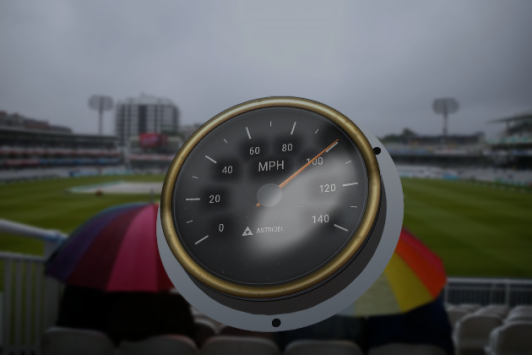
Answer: mph 100
